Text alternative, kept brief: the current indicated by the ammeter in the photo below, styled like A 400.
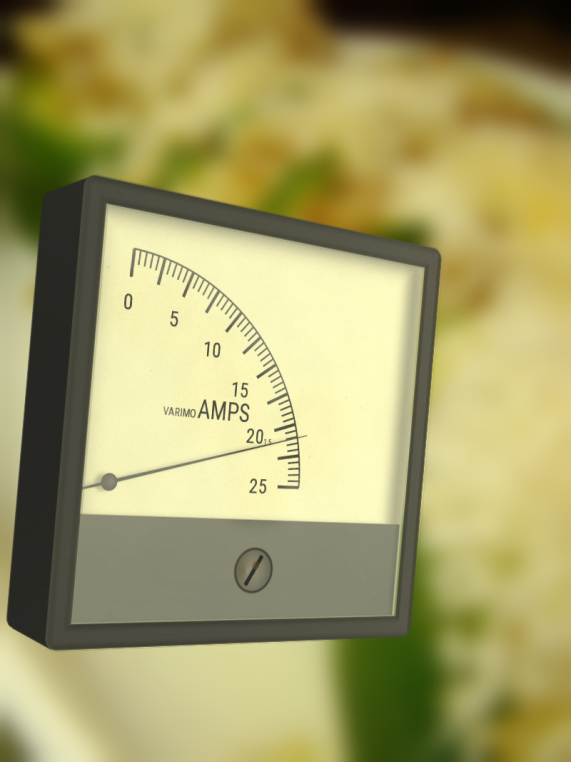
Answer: A 21
